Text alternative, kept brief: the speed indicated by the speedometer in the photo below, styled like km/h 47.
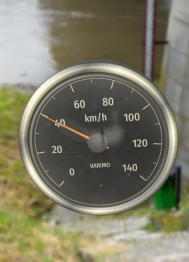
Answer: km/h 40
